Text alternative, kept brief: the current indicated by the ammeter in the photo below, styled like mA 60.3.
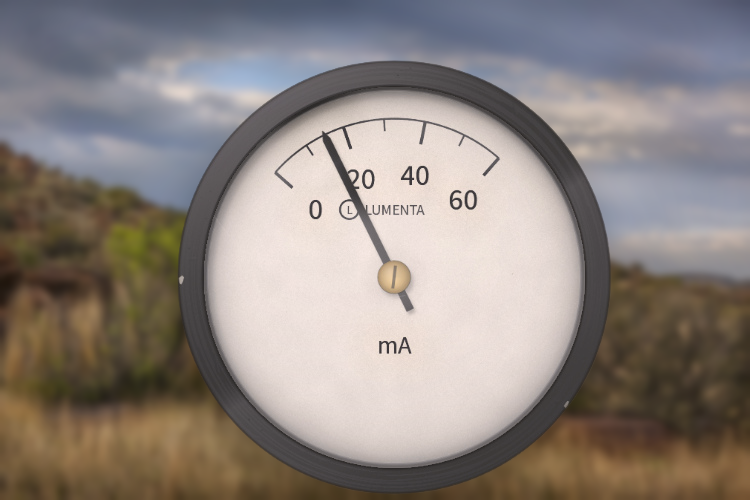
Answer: mA 15
